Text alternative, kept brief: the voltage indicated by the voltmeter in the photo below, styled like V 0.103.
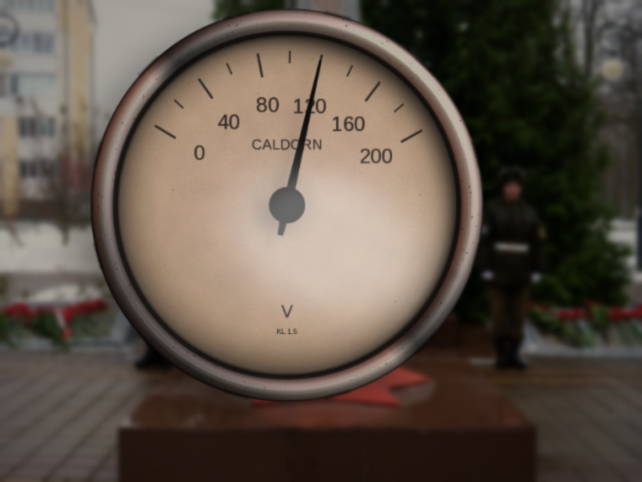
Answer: V 120
